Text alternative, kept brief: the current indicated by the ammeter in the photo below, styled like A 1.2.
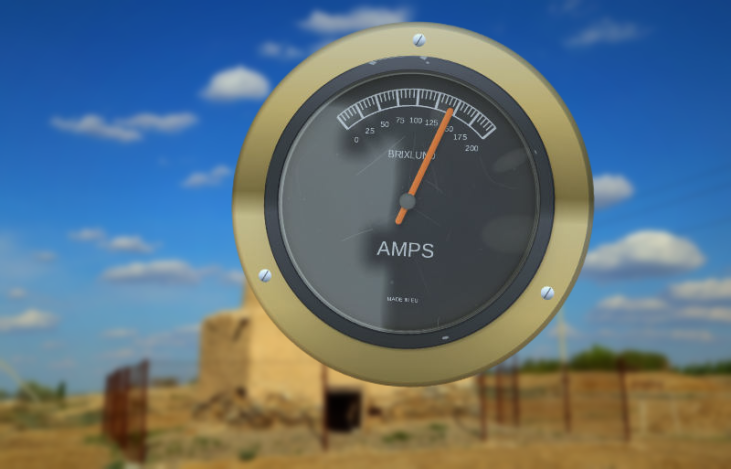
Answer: A 145
